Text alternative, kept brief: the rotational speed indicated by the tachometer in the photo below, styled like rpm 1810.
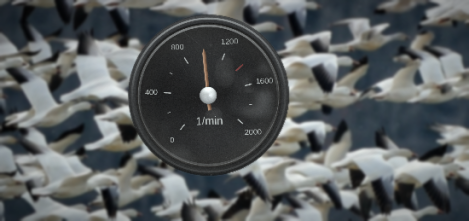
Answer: rpm 1000
